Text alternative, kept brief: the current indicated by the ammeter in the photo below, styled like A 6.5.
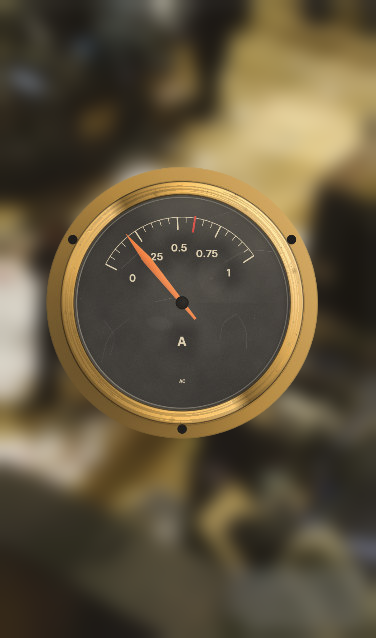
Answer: A 0.2
